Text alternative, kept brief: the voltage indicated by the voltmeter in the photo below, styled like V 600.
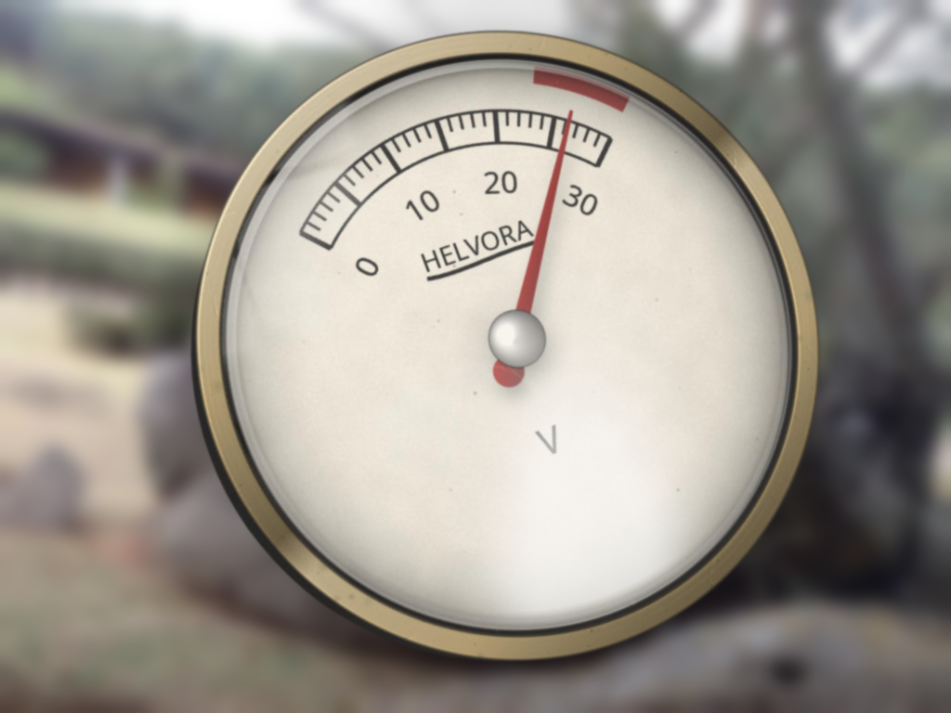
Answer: V 26
